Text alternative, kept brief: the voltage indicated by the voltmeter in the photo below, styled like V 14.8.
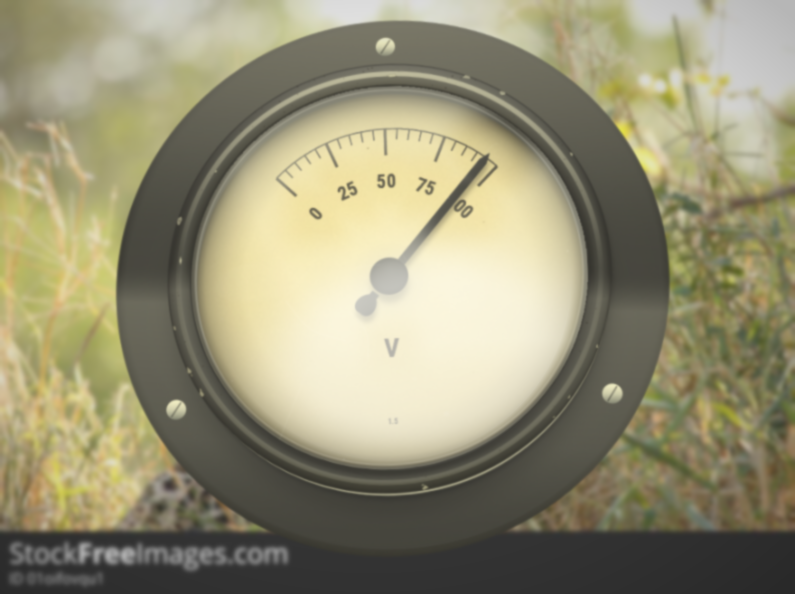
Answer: V 95
